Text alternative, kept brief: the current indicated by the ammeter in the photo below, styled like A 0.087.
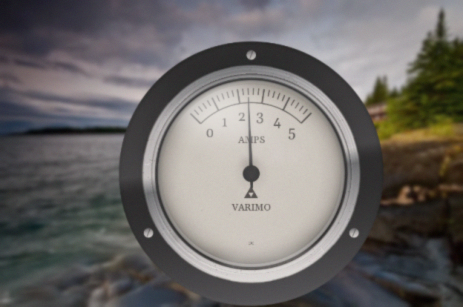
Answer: A 2.4
